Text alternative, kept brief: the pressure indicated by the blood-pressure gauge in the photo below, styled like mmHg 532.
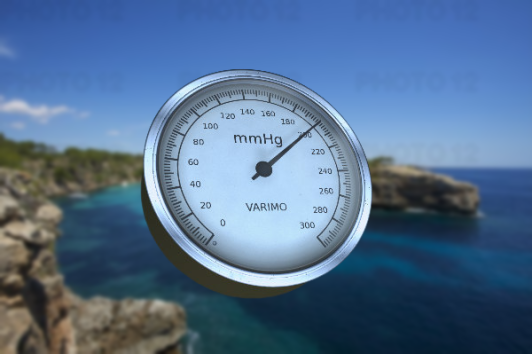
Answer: mmHg 200
